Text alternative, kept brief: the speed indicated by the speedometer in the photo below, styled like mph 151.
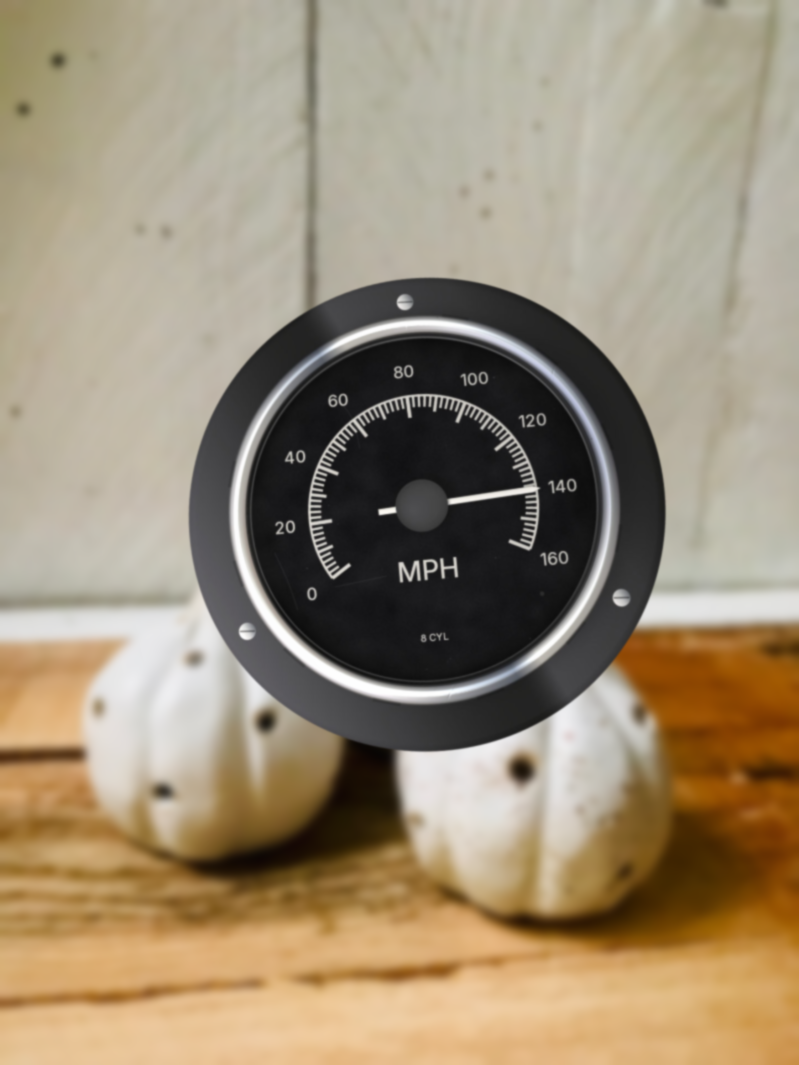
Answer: mph 140
